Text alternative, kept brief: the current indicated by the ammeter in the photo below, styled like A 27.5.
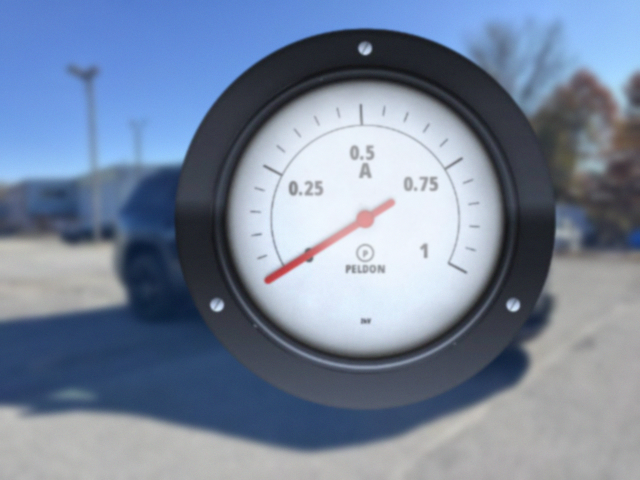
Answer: A 0
